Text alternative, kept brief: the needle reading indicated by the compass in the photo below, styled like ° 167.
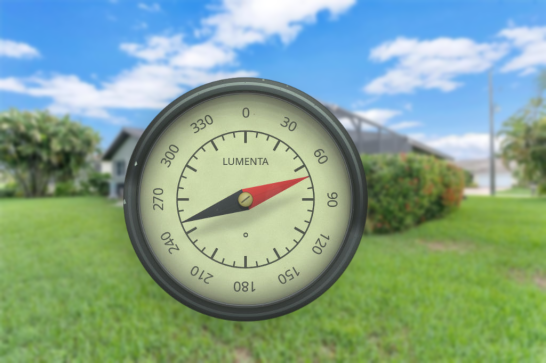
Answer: ° 70
